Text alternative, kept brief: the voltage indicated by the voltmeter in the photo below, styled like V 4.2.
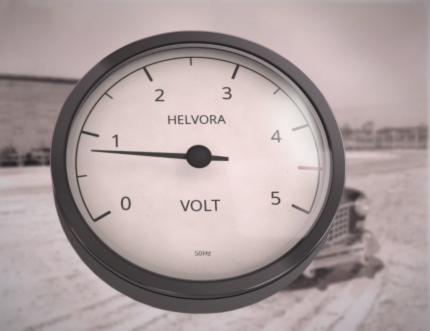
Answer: V 0.75
